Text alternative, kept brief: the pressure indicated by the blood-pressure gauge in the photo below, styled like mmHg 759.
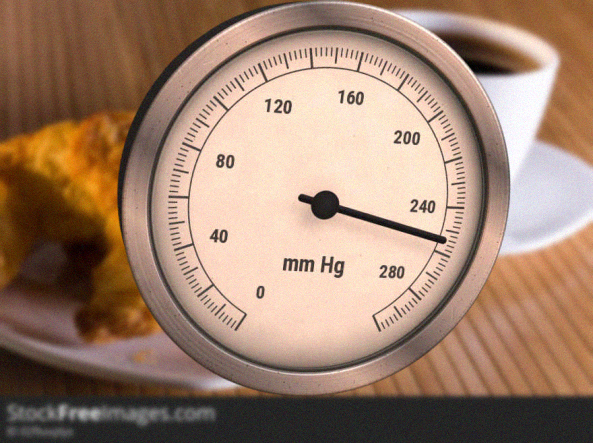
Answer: mmHg 254
